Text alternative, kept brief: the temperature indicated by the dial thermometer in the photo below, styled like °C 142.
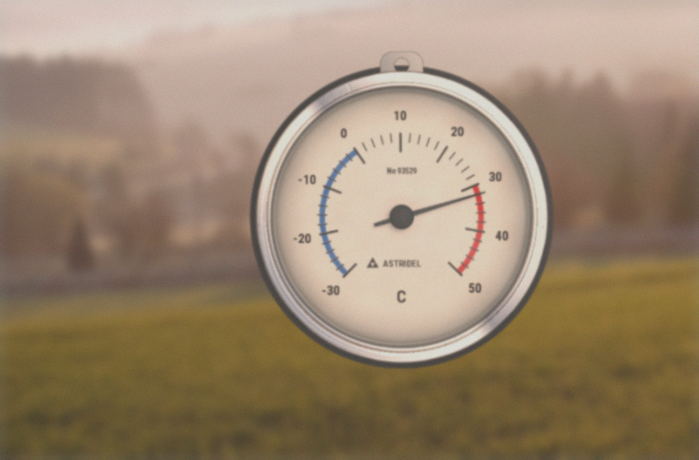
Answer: °C 32
